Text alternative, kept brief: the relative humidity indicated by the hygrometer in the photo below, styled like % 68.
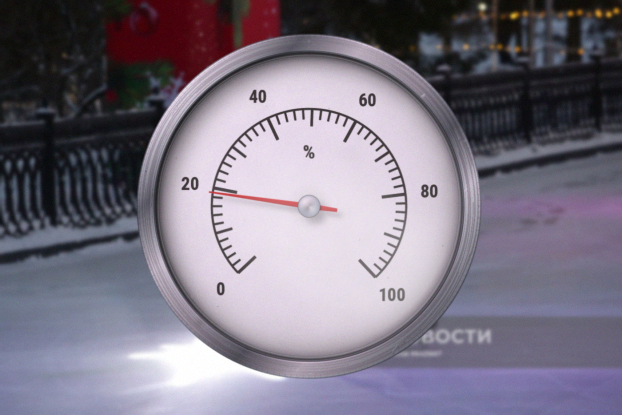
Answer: % 19
